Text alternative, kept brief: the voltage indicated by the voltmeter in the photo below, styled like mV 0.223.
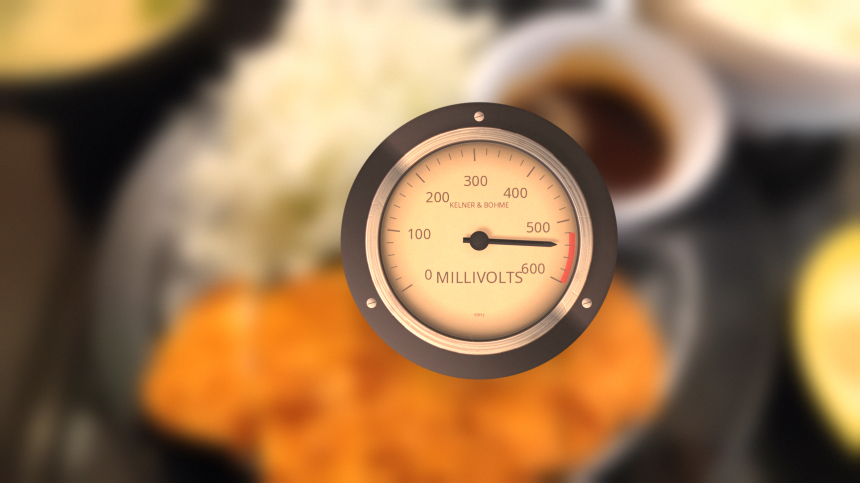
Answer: mV 540
